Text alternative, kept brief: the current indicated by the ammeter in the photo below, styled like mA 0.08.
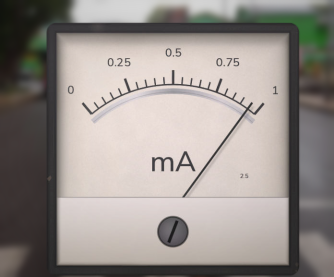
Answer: mA 0.95
